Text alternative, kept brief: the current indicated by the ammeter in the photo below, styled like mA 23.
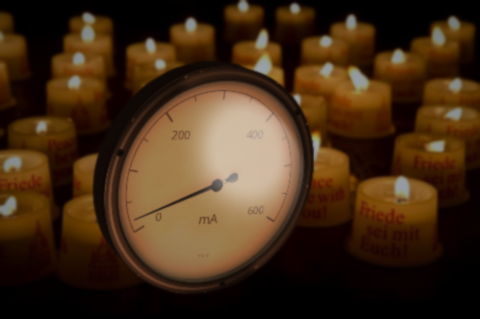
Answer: mA 25
